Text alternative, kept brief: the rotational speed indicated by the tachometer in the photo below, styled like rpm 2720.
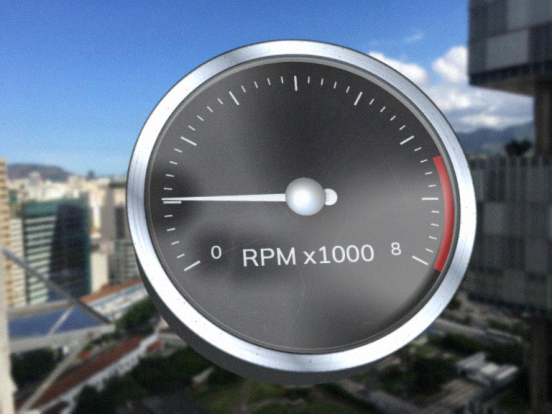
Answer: rpm 1000
